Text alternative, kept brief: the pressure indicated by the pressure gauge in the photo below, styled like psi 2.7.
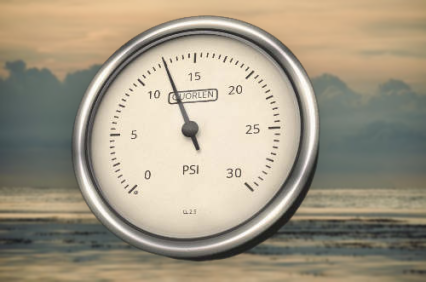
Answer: psi 12.5
